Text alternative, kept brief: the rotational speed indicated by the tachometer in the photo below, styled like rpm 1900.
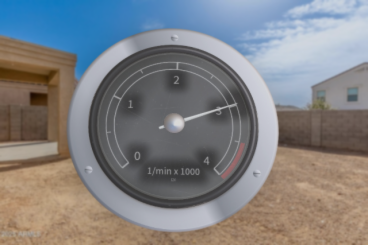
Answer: rpm 3000
